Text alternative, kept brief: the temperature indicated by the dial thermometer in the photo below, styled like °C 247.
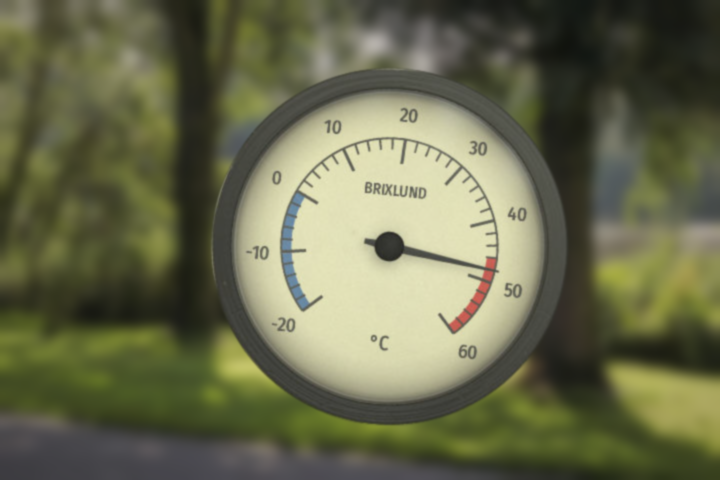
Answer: °C 48
